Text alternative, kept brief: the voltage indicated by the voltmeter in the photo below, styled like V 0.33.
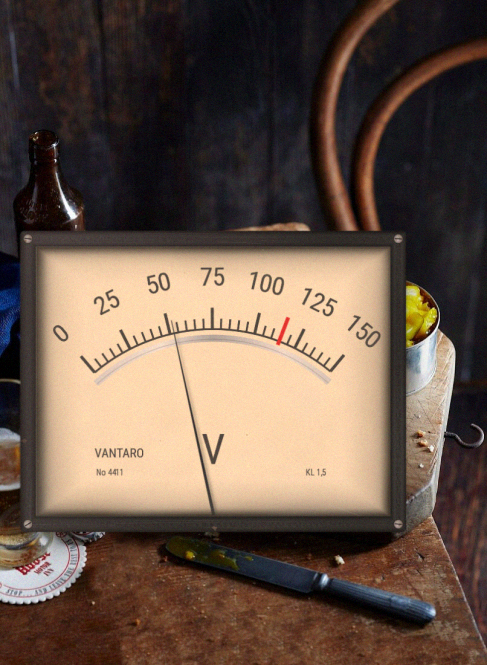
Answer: V 52.5
